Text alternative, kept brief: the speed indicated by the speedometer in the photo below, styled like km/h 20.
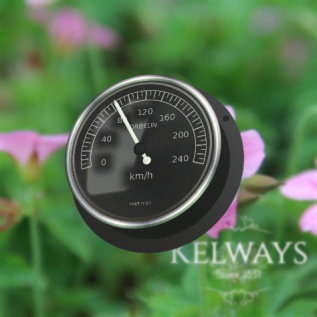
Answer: km/h 85
